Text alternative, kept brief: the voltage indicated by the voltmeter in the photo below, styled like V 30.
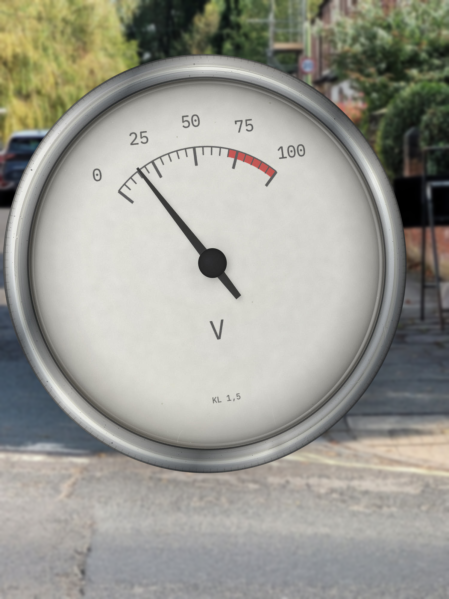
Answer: V 15
